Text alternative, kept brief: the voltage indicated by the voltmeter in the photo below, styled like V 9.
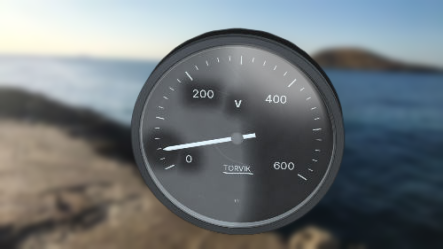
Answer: V 40
